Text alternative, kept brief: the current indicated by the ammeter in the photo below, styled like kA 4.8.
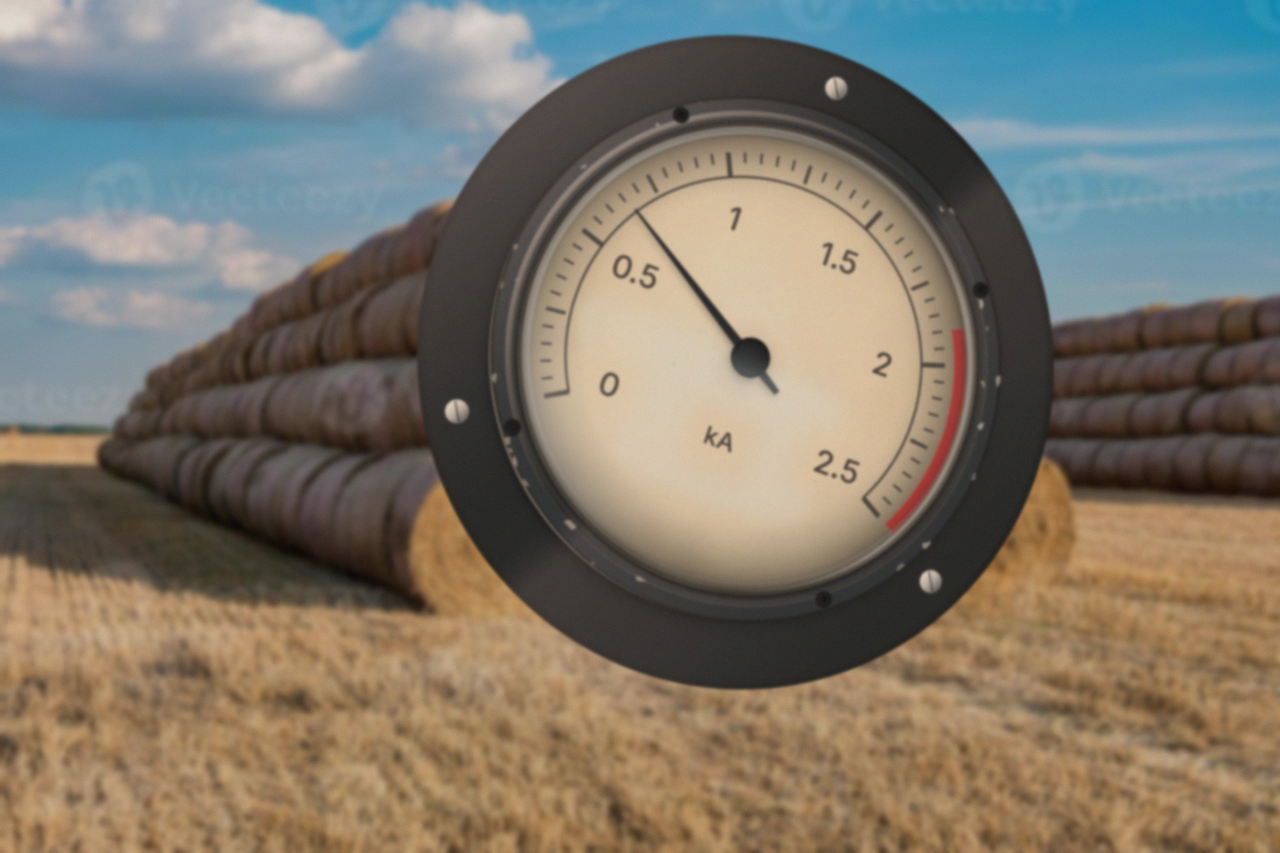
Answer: kA 0.65
